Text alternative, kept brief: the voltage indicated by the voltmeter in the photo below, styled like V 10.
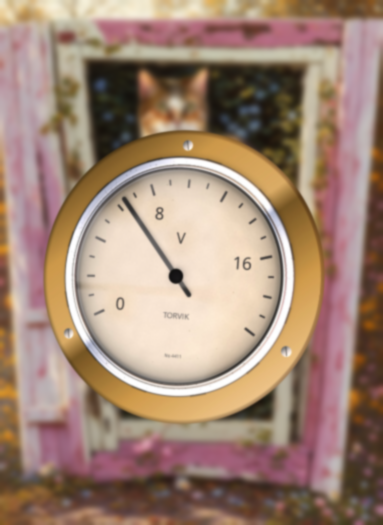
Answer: V 6.5
